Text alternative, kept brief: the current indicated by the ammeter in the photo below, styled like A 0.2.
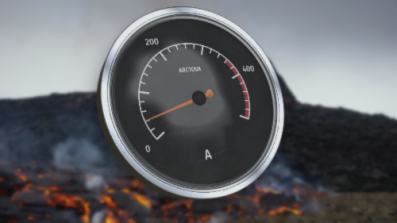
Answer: A 40
